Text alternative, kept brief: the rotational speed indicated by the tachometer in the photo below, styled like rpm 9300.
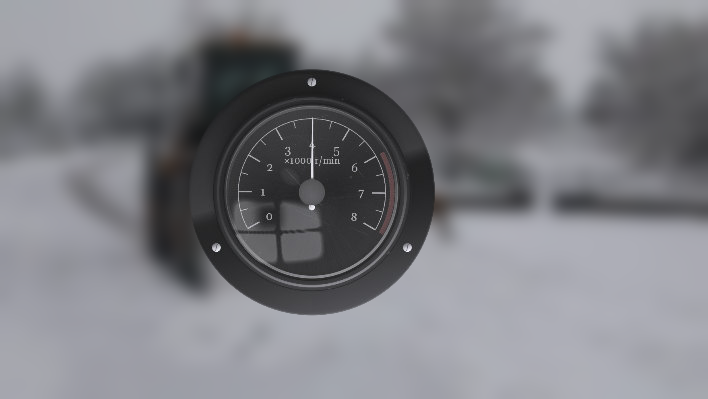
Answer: rpm 4000
